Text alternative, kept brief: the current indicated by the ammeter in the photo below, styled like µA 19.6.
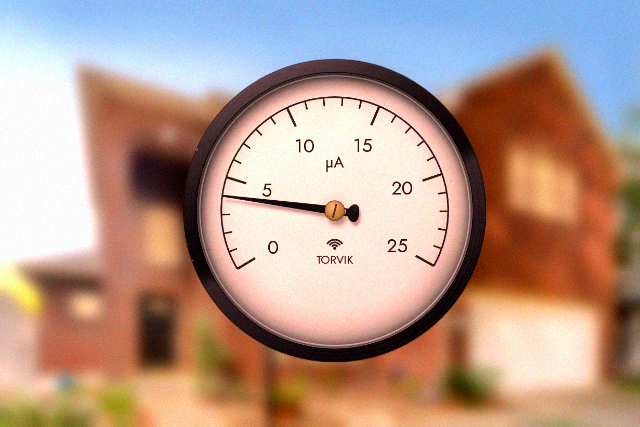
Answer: µA 4
